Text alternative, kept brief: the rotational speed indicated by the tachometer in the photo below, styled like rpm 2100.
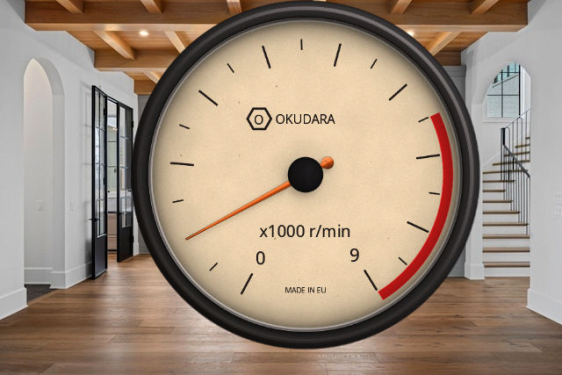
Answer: rpm 1000
